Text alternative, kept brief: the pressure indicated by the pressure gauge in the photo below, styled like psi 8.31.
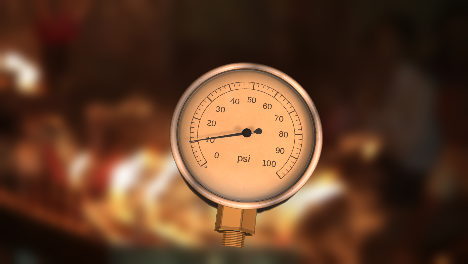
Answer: psi 10
